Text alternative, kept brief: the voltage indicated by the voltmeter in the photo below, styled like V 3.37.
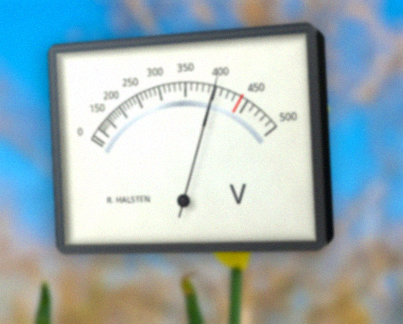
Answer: V 400
